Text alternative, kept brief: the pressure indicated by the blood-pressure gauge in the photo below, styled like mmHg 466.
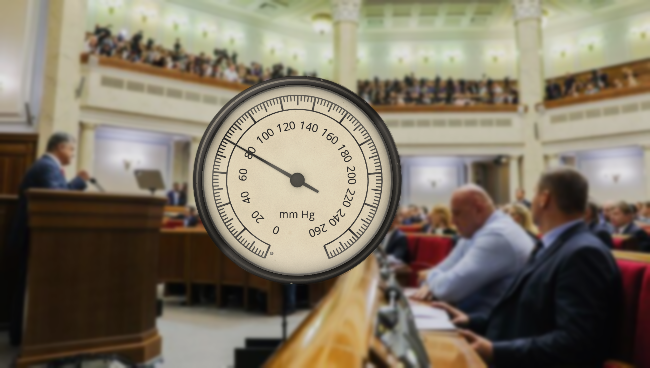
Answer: mmHg 80
